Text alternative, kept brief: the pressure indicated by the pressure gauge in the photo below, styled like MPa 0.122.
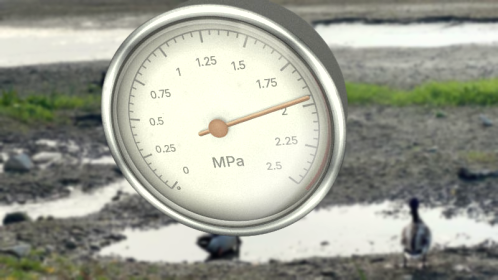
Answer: MPa 1.95
